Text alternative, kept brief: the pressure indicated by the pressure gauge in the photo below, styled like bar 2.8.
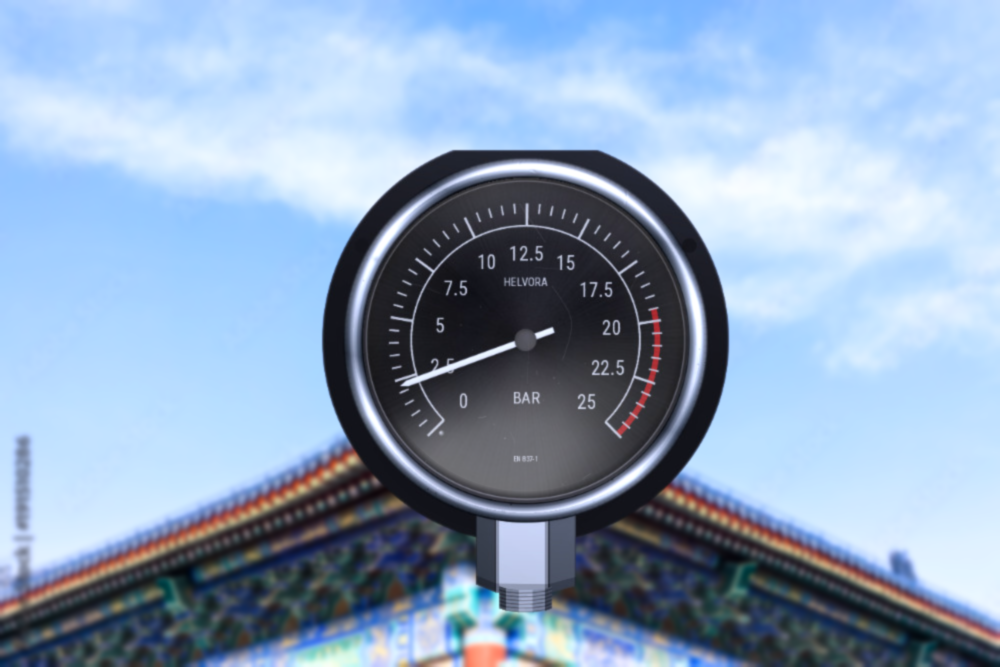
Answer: bar 2.25
